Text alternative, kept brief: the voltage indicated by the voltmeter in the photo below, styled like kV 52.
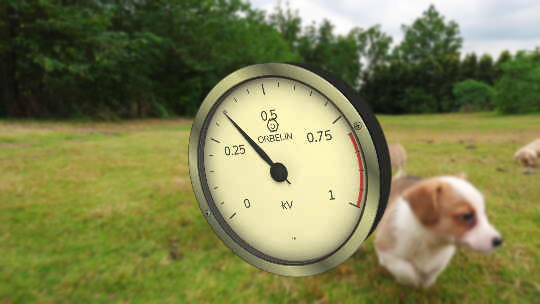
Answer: kV 0.35
